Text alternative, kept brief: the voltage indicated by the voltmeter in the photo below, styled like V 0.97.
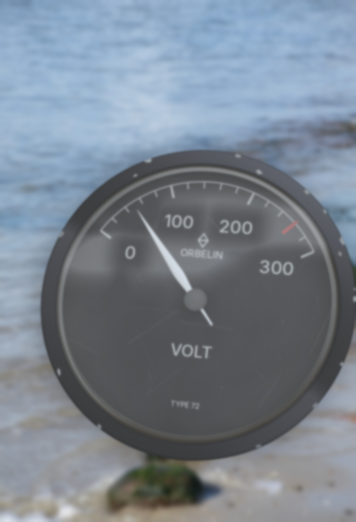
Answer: V 50
